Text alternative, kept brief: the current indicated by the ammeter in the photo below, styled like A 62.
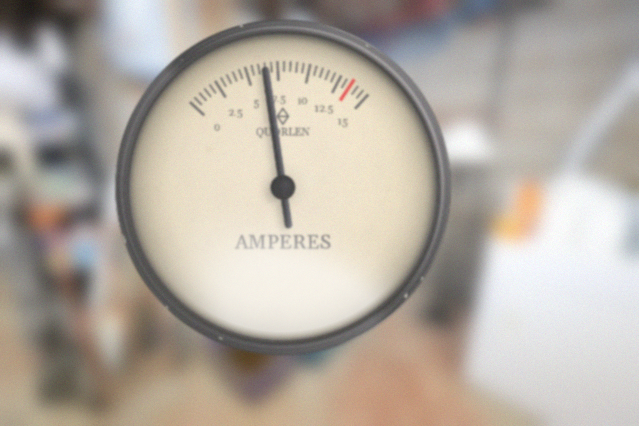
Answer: A 6.5
